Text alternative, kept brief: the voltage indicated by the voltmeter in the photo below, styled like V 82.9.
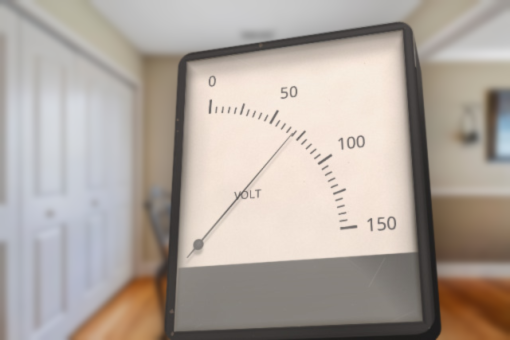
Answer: V 70
